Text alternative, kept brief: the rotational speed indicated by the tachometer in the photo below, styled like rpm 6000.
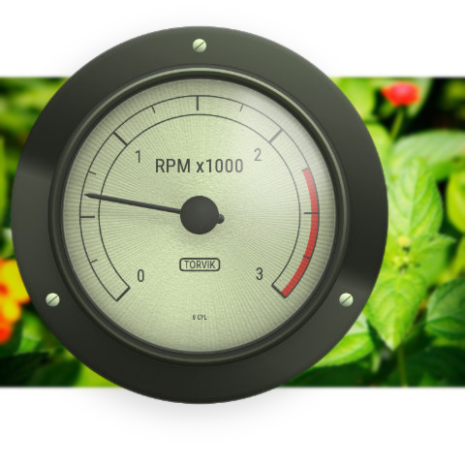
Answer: rpm 625
